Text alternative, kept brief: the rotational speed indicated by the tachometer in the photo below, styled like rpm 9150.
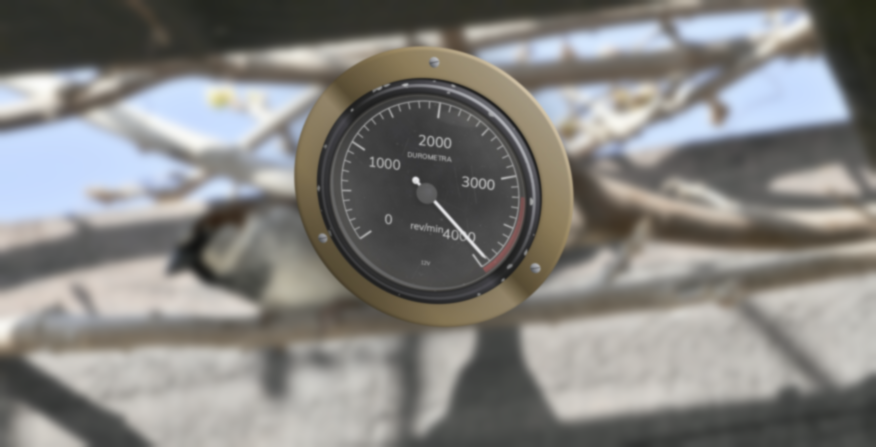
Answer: rpm 3900
